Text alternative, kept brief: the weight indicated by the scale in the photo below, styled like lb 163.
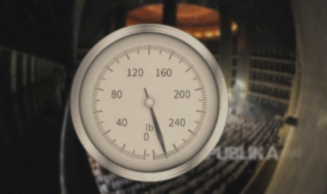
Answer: lb 270
